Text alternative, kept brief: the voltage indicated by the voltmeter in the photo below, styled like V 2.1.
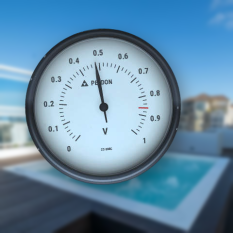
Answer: V 0.48
